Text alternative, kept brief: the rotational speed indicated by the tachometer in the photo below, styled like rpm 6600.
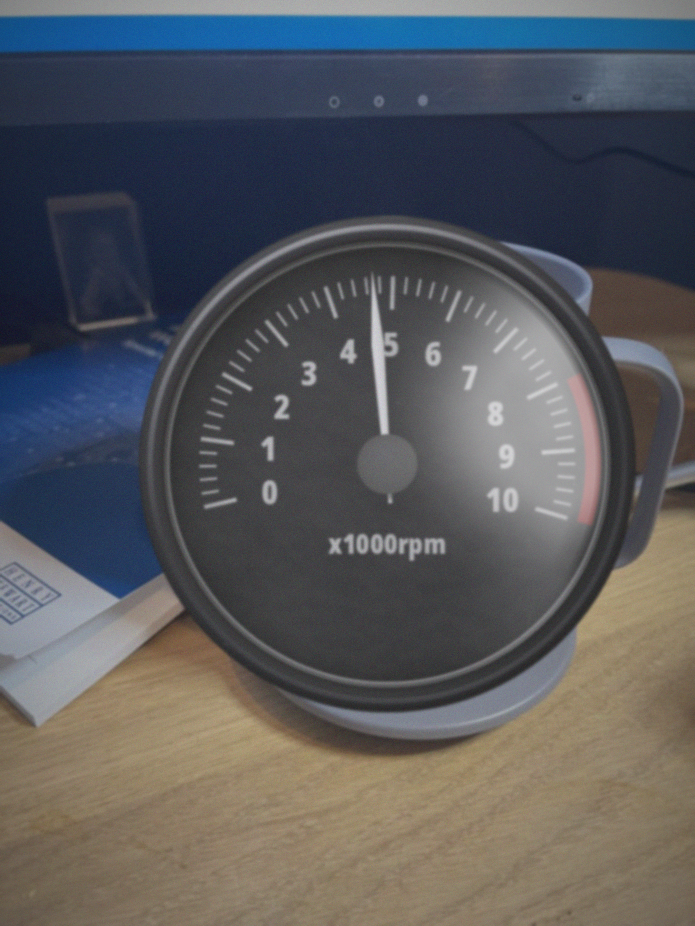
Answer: rpm 4700
